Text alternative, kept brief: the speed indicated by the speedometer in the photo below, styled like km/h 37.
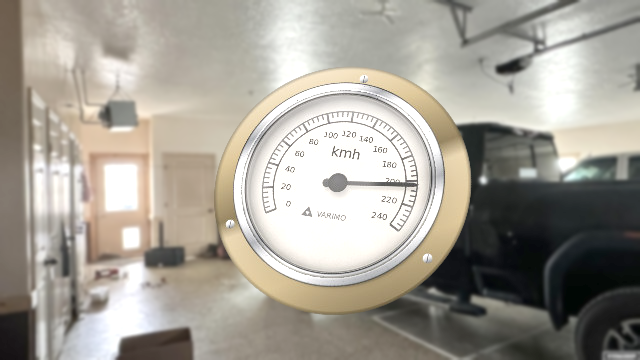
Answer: km/h 204
